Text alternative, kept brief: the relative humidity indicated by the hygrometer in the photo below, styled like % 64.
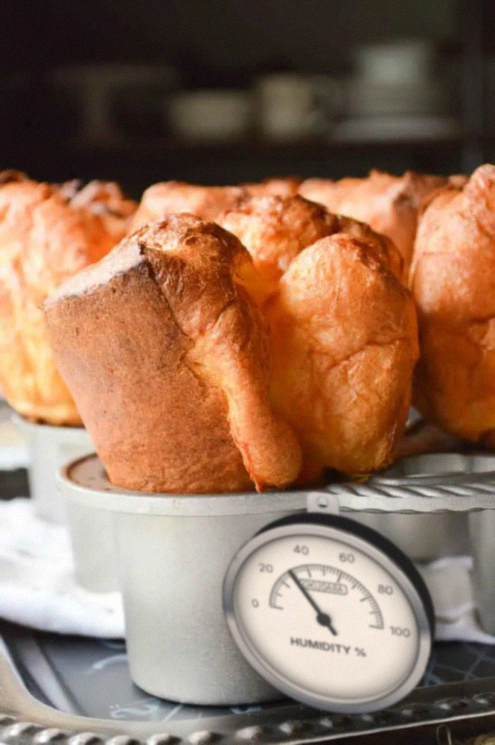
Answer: % 30
